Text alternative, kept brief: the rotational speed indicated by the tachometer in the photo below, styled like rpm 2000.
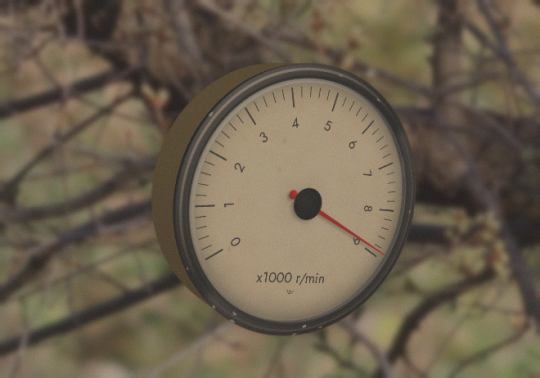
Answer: rpm 8900
